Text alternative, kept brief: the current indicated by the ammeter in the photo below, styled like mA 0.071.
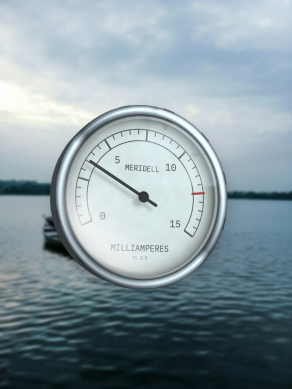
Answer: mA 3.5
